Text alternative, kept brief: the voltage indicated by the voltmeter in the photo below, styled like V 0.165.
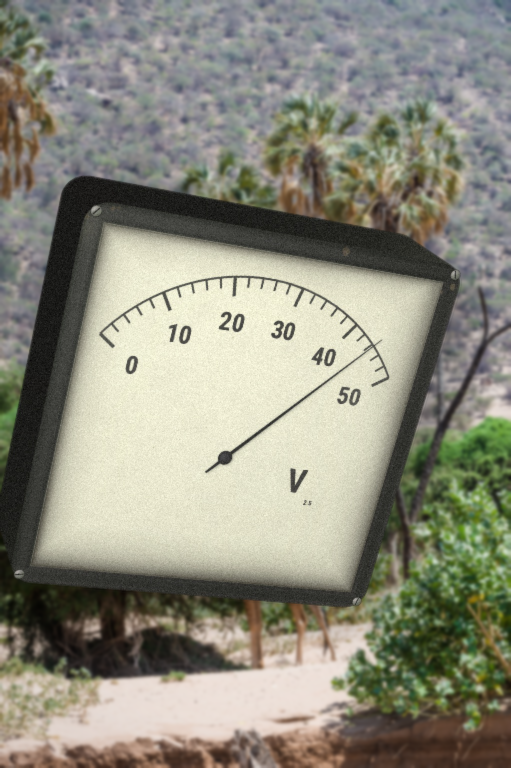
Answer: V 44
